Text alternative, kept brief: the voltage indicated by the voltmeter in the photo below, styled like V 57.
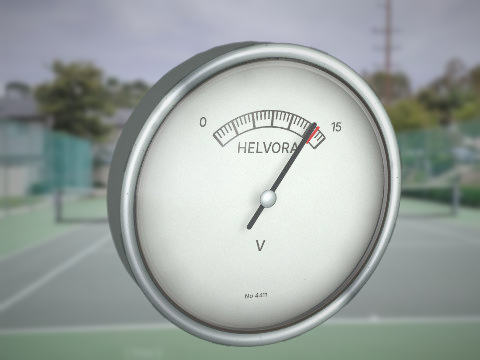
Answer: V 12.5
